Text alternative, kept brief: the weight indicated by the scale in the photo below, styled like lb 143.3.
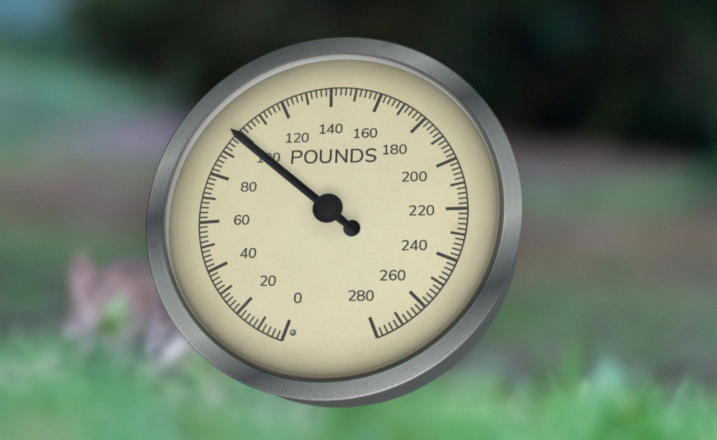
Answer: lb 98
